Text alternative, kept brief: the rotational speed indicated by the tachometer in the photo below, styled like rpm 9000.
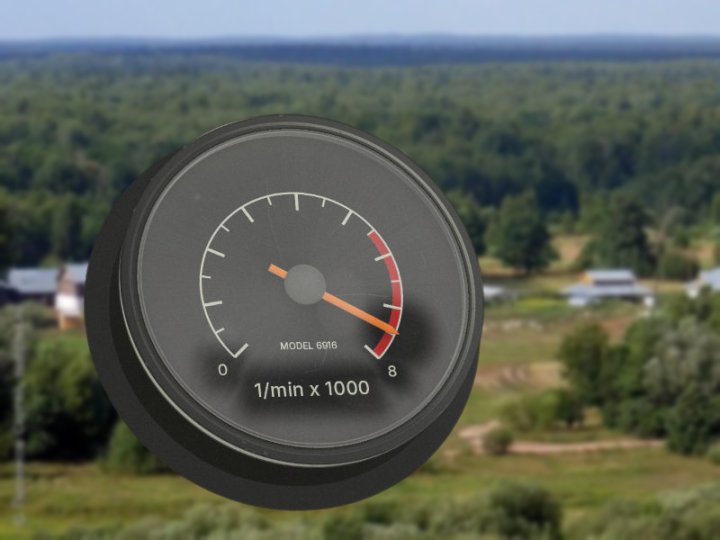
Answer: rpm 7500
